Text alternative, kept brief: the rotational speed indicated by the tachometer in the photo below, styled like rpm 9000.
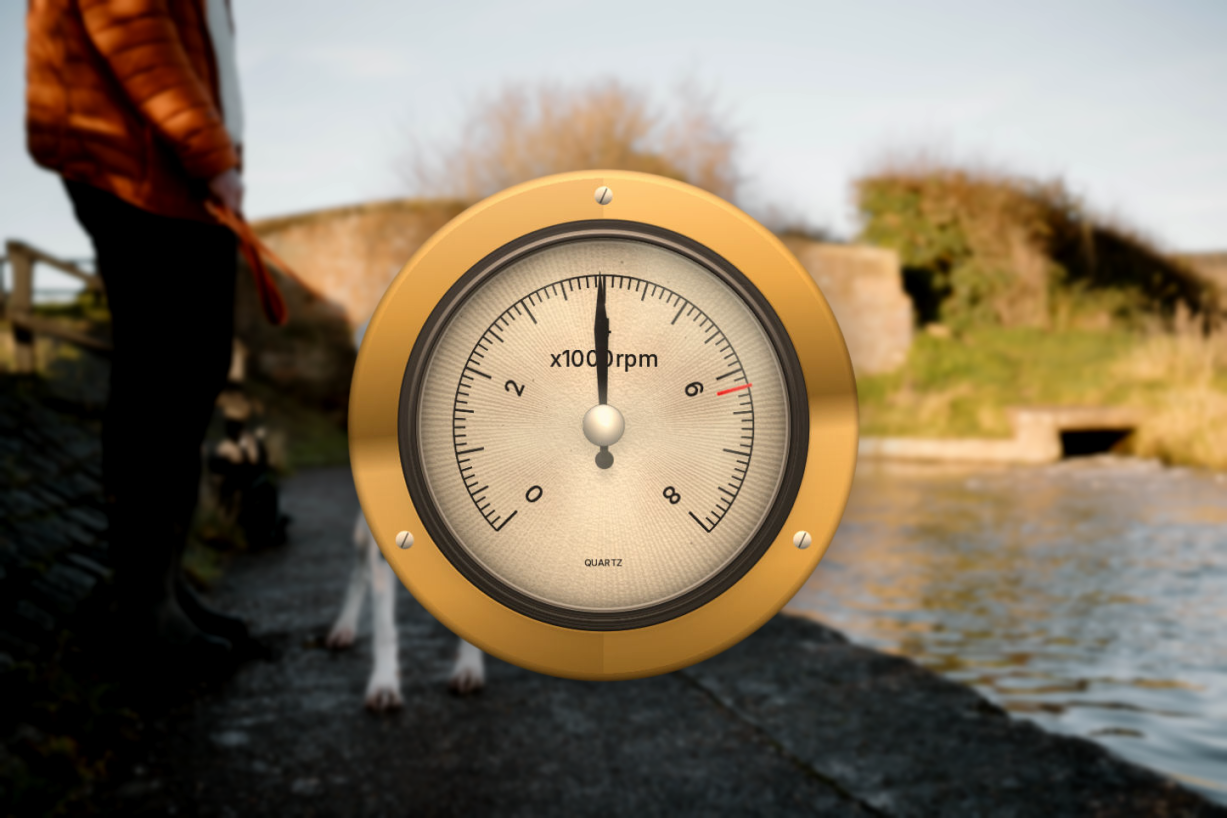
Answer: rpm 3950
